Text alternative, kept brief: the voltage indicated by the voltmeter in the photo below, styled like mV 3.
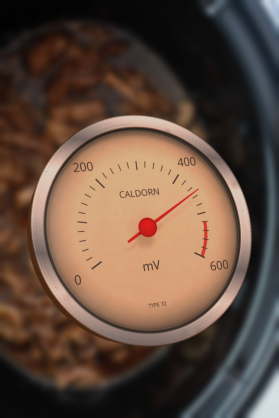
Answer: mV 450
